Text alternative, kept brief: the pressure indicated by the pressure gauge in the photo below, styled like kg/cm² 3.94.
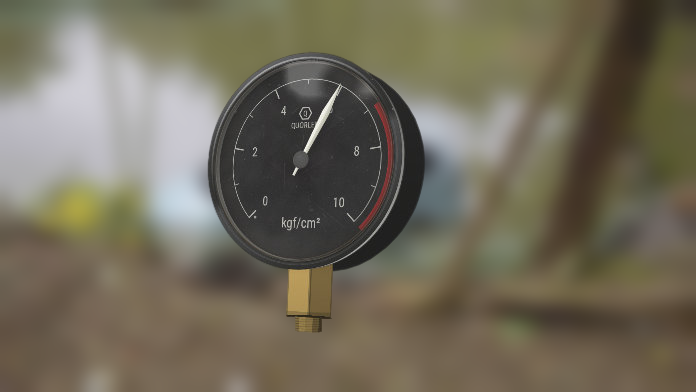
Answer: kg/cm² 6
